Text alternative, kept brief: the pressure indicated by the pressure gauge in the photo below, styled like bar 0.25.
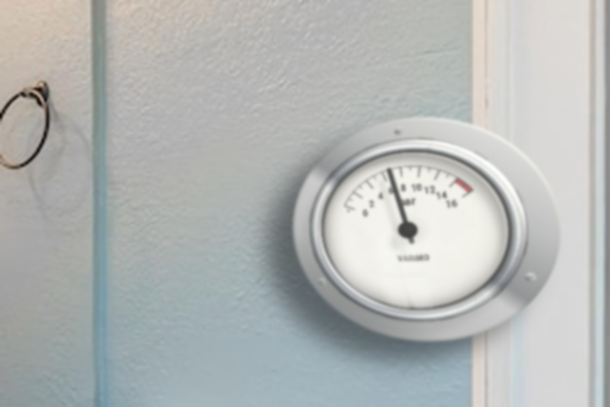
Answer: bar 7
